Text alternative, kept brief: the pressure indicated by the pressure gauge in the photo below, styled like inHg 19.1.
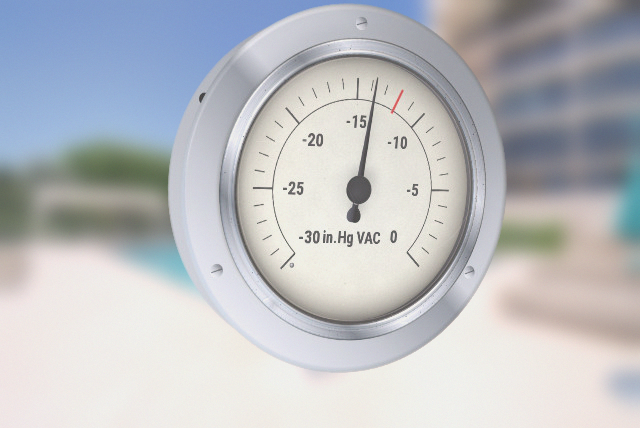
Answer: inHg -14
